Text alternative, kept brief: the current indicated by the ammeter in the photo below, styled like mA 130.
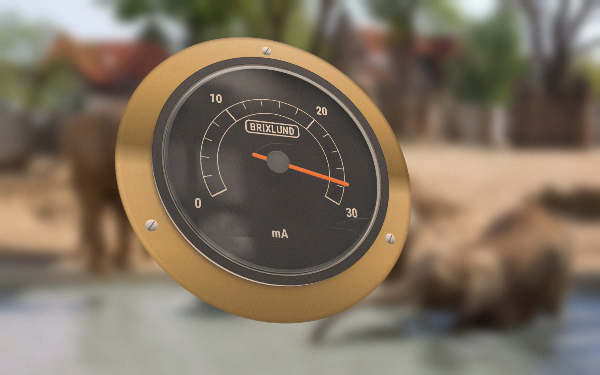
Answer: mA 28
